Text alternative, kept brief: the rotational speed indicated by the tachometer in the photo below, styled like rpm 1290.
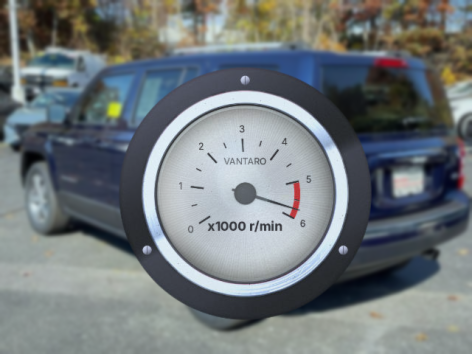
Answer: rpm 5750
